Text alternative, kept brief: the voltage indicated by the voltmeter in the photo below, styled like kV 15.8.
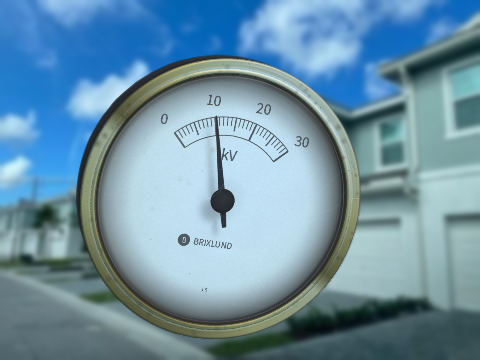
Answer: kV 10
